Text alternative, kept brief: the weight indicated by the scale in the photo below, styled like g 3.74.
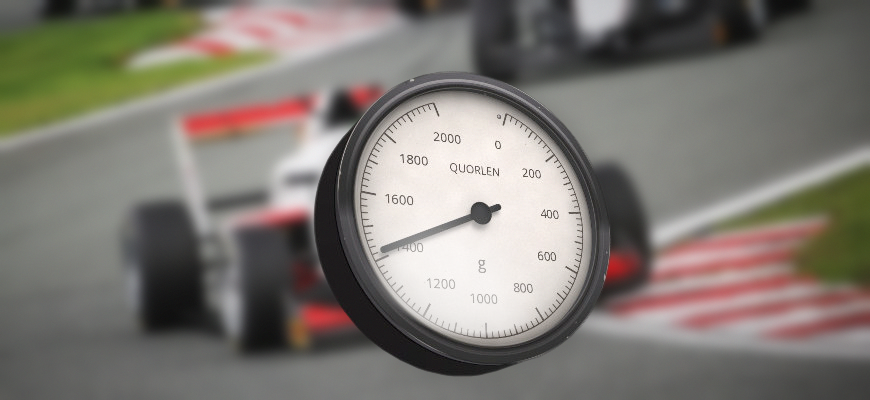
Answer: g 1420
